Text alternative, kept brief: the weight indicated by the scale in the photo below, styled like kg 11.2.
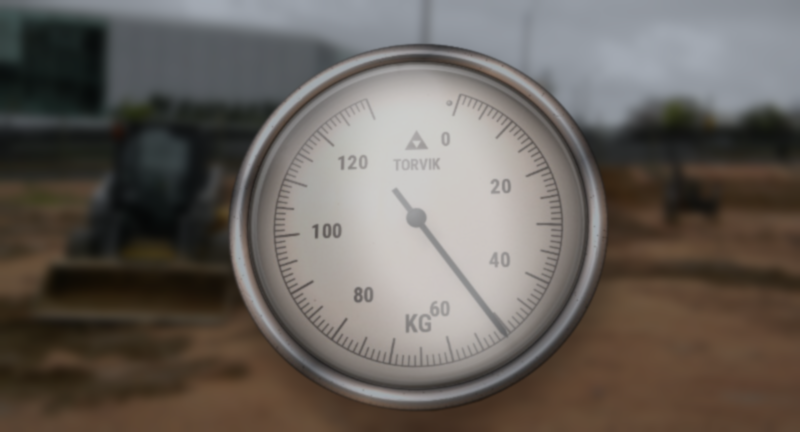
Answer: kg 51
